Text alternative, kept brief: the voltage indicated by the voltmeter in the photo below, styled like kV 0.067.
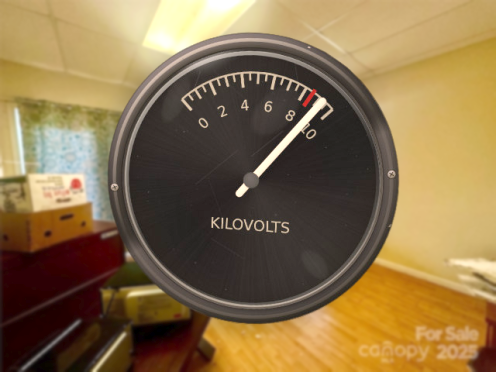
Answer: kV 9.25
